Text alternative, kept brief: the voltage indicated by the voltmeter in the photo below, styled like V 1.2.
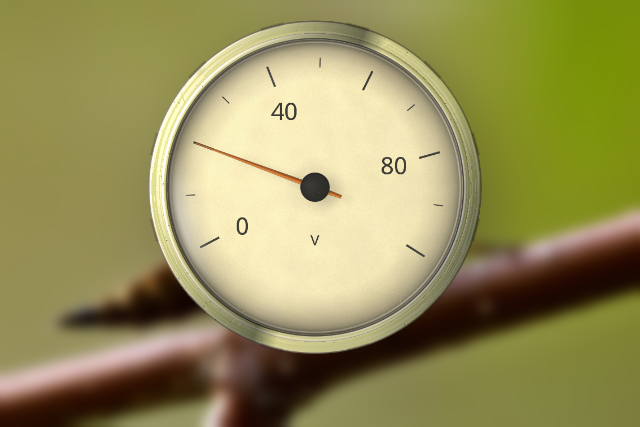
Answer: V 20
